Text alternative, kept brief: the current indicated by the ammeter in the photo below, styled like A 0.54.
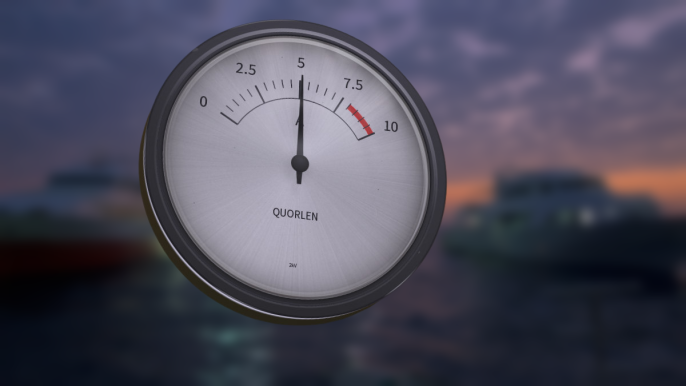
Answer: A 5
